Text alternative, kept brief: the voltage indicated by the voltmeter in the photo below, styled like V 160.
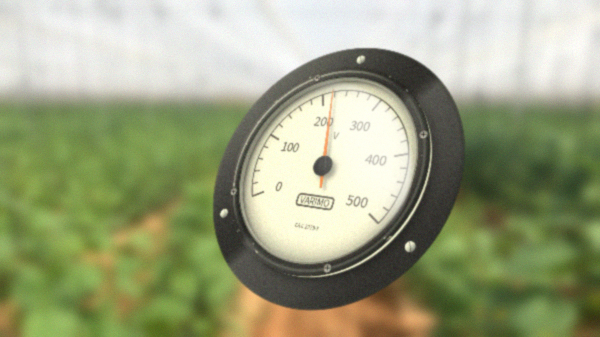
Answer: V 220
